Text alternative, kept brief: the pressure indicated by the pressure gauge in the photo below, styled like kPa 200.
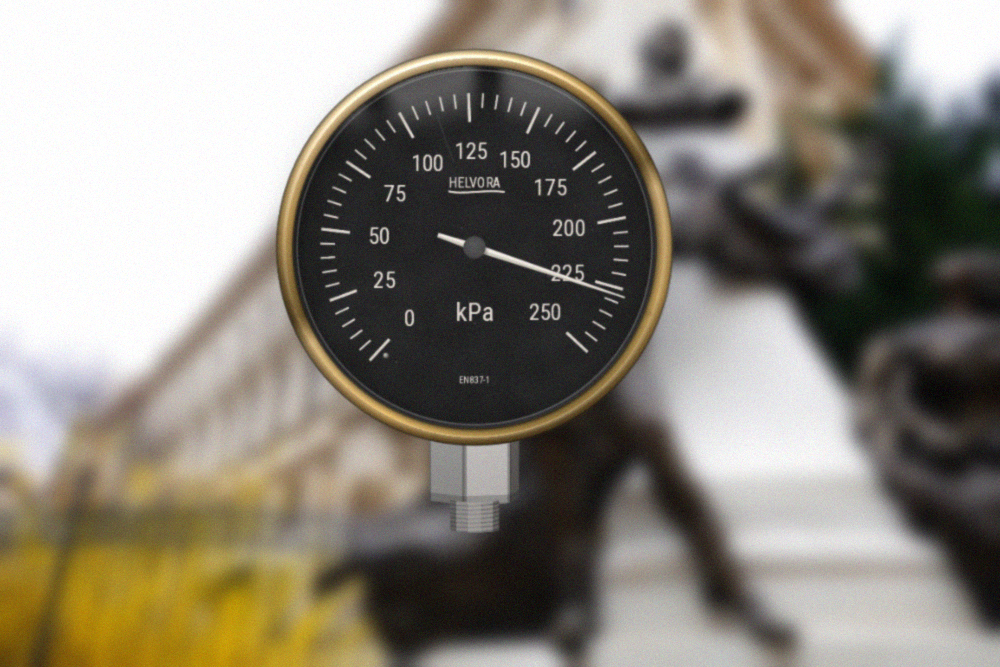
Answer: kPa 227.5
